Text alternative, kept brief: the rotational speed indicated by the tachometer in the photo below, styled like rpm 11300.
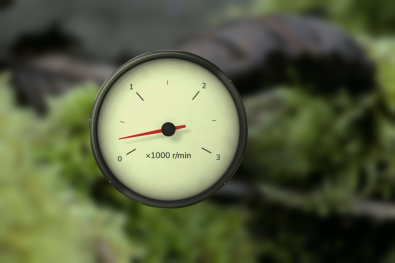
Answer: rpm 250
